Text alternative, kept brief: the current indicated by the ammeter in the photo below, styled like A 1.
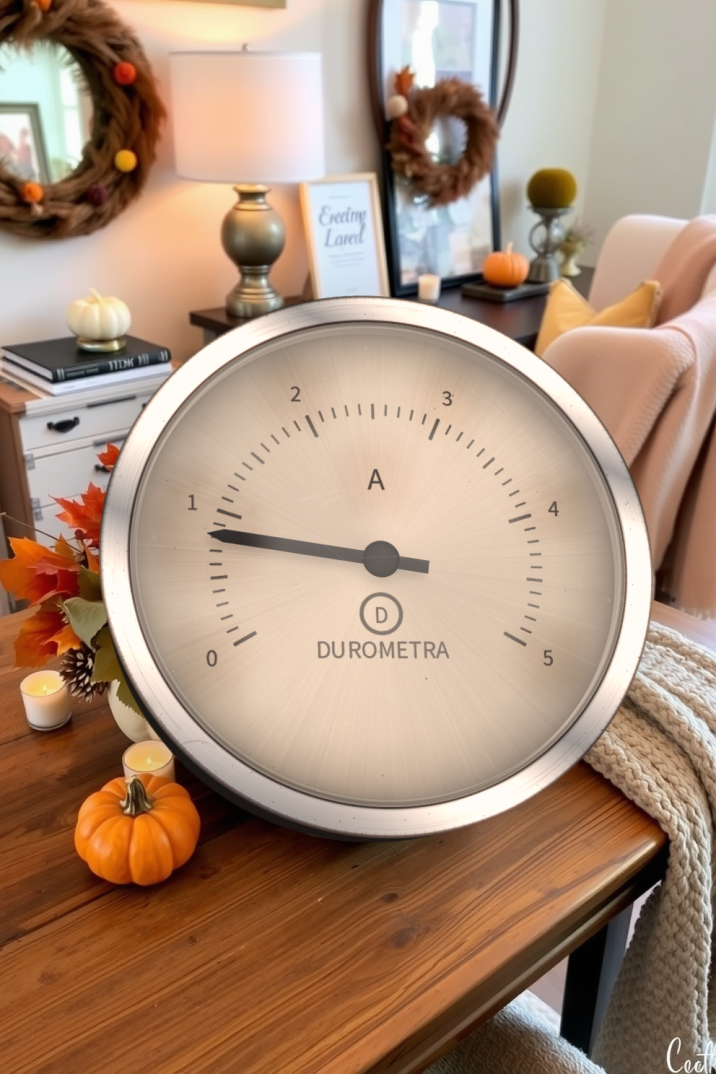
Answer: A 0.8
